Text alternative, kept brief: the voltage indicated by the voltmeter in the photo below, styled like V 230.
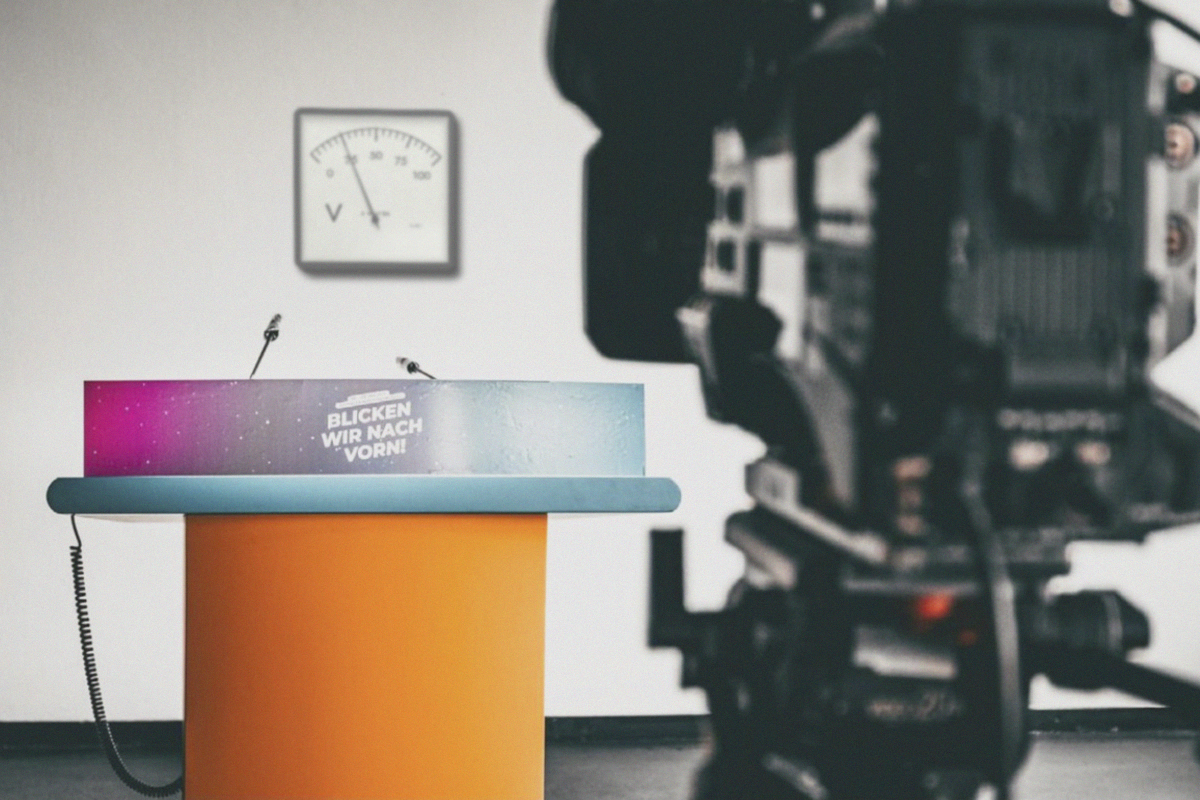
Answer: V 25
